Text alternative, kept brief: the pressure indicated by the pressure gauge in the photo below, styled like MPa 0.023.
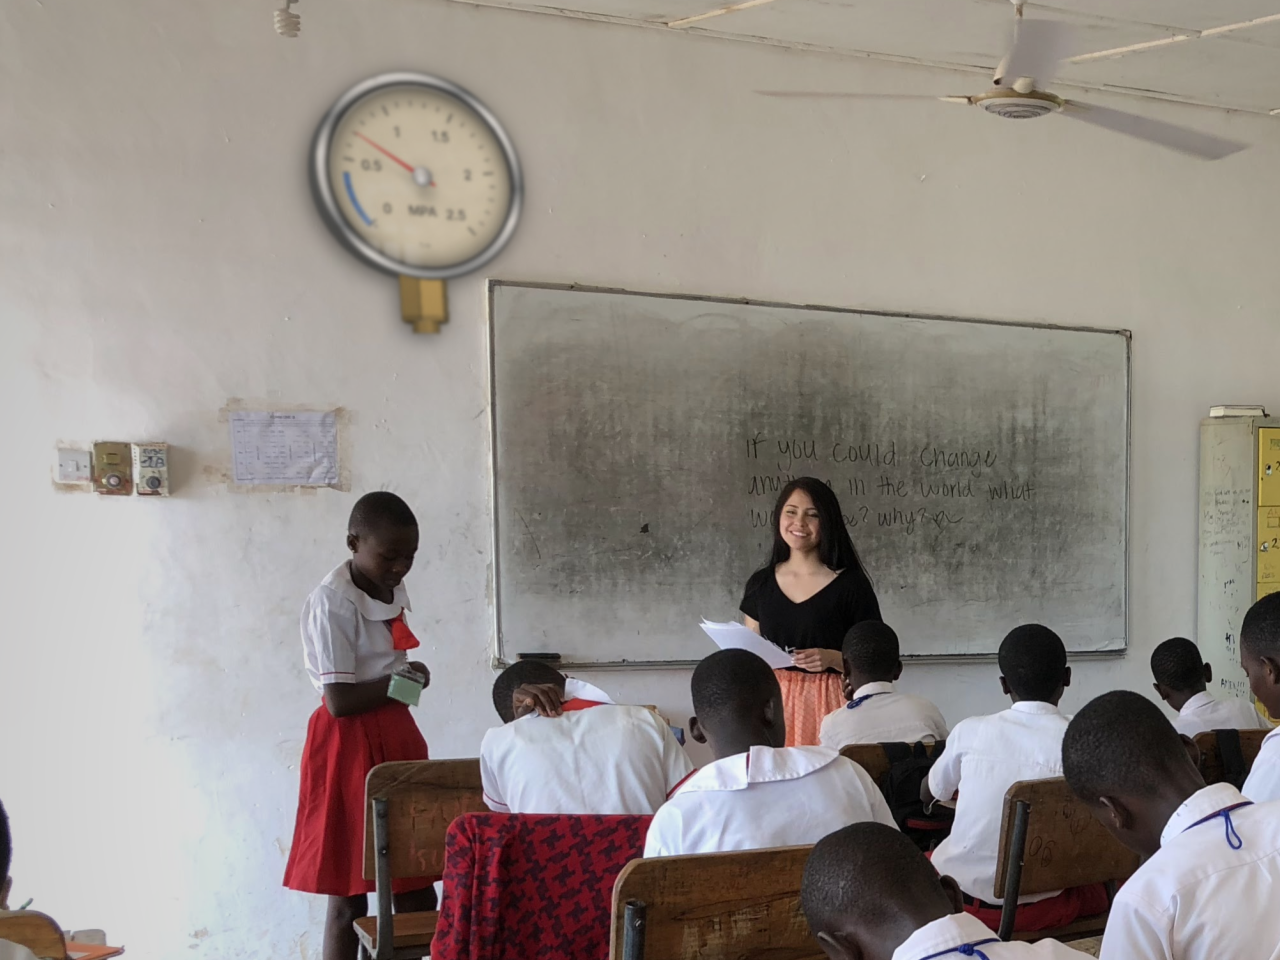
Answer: MPa 0.7
